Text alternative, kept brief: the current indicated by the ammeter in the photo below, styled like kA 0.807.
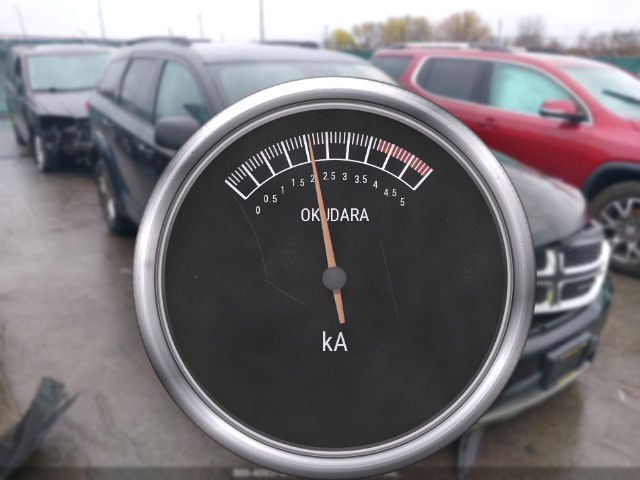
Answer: kA 2.1
